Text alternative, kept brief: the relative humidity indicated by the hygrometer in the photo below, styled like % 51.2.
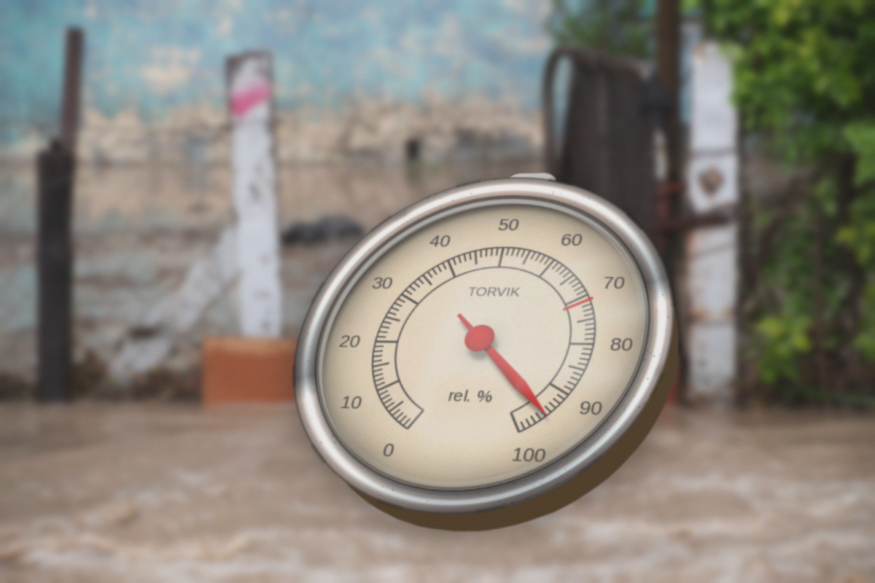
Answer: % 95
